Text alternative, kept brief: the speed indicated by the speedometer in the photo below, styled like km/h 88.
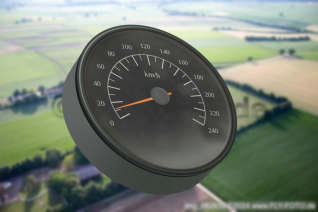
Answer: km/h 10
